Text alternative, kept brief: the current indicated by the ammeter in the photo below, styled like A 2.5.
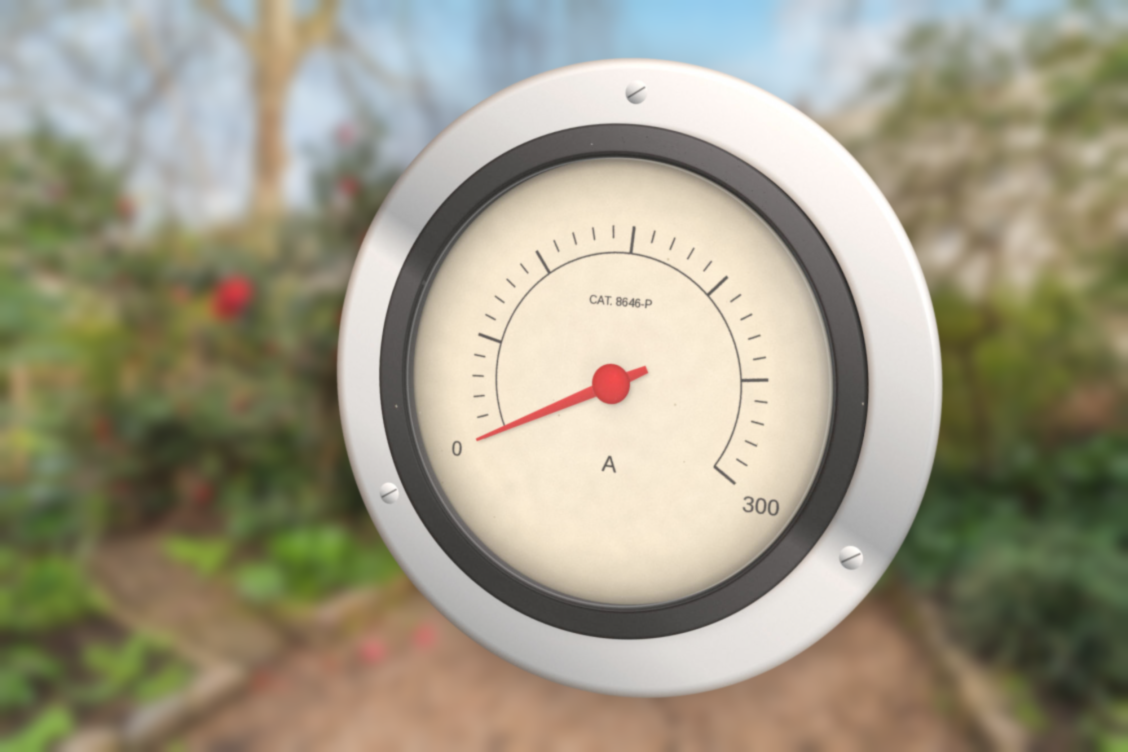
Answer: A 0
